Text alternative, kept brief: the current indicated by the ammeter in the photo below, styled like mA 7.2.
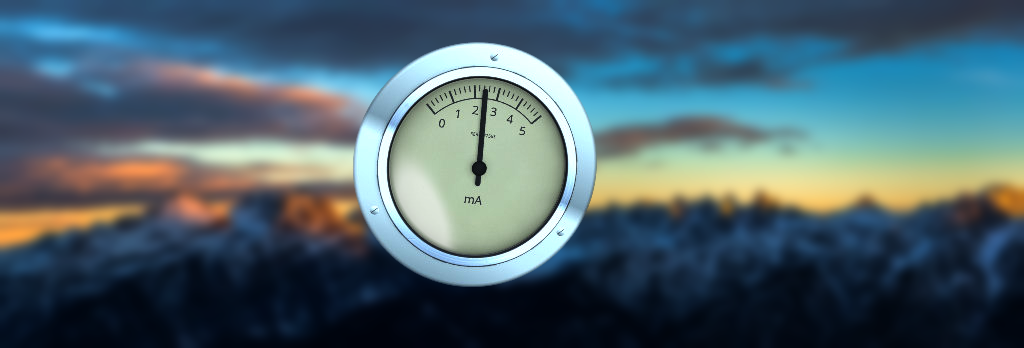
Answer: mA 2.4
